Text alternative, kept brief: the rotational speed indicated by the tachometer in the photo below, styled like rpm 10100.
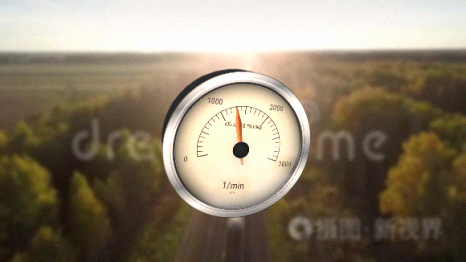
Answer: rpm 1300
